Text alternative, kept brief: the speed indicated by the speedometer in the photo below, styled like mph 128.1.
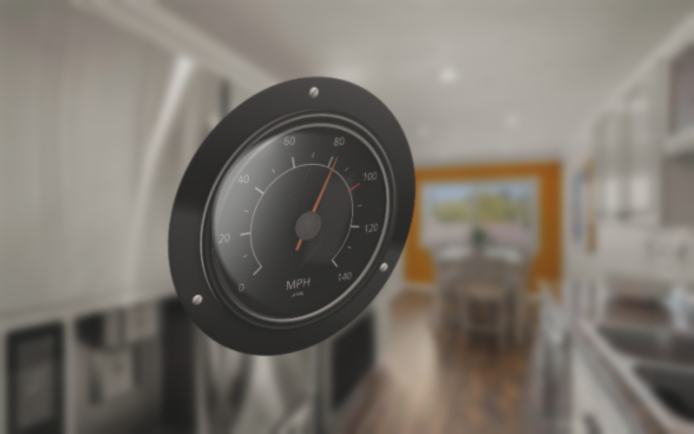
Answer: mph 80
